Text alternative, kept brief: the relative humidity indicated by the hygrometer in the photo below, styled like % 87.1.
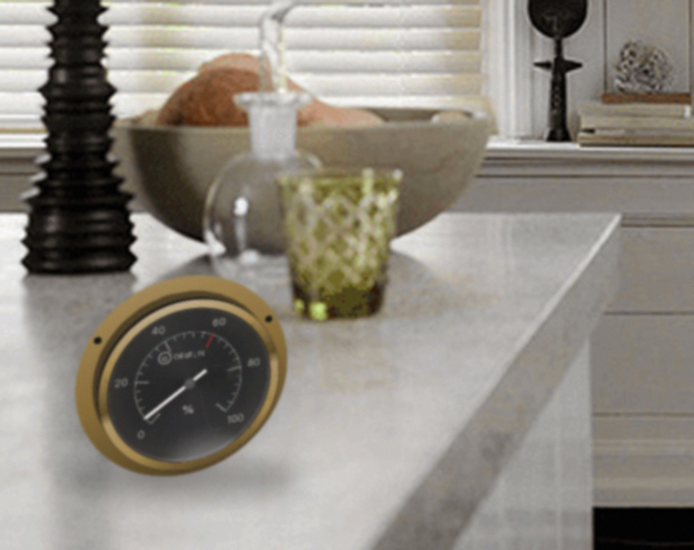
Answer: % 4
